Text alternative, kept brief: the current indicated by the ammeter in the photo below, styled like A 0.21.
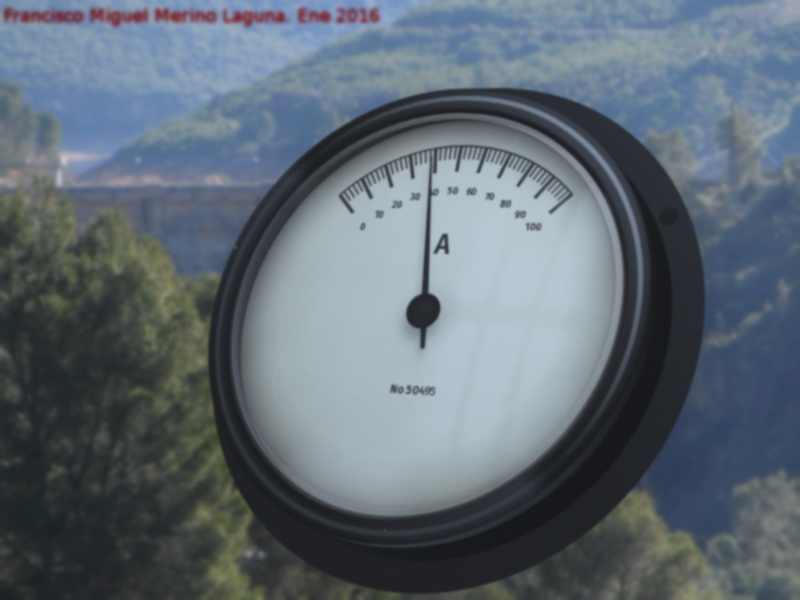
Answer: A 40
